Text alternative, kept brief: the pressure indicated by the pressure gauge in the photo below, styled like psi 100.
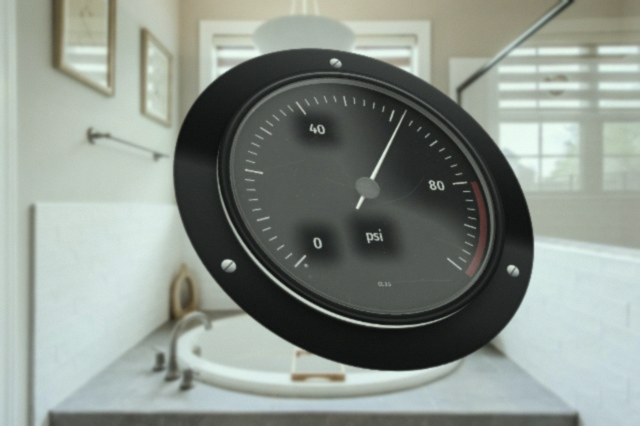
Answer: psi 62
